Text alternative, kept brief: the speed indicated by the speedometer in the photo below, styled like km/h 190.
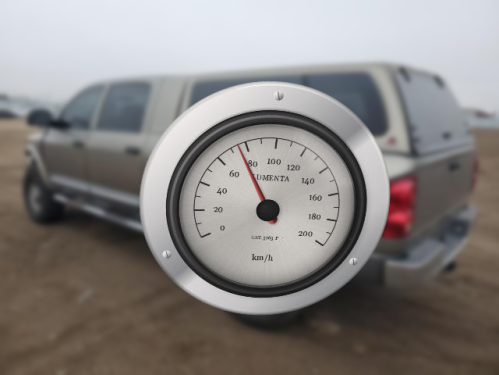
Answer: km/h 75
